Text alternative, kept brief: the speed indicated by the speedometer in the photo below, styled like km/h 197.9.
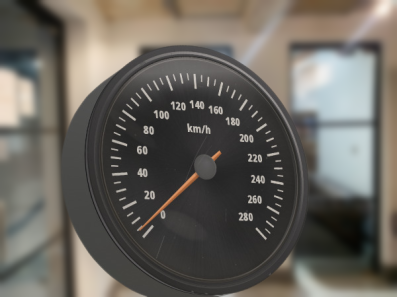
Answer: km/h 5
